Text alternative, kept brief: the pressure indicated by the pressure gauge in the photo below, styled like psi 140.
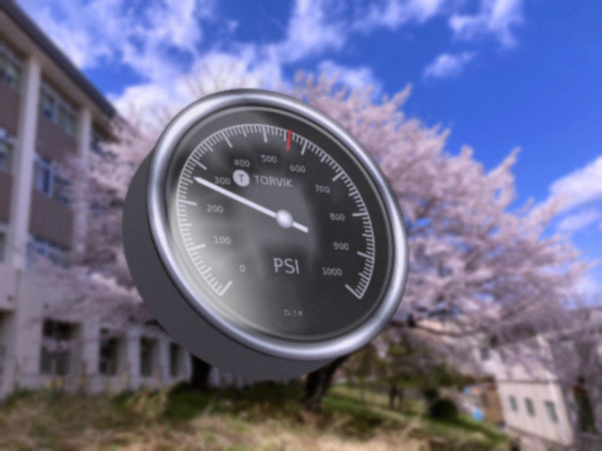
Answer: psi 250
